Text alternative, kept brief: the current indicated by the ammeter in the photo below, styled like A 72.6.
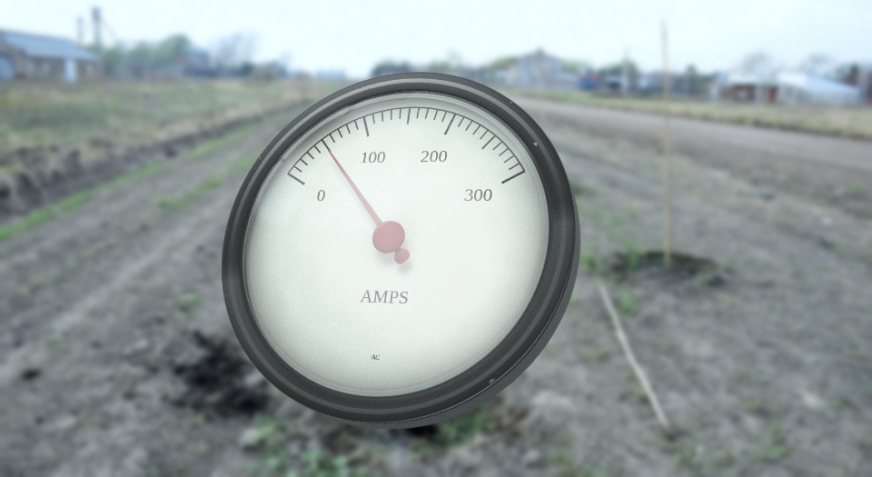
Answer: A 50
